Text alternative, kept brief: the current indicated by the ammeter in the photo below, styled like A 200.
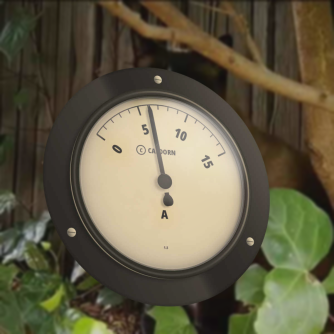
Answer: A 6
